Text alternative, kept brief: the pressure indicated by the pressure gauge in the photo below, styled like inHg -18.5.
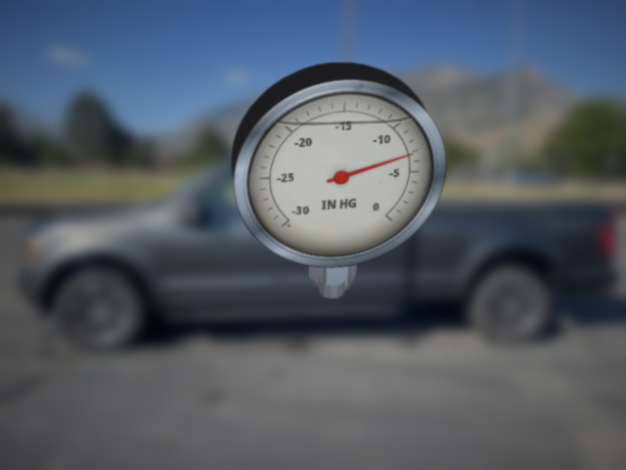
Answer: inHg -7
